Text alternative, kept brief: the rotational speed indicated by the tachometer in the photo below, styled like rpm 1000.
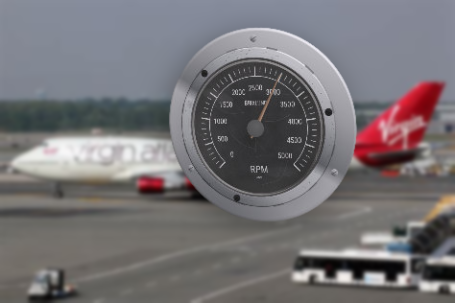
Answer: rpm 3000
